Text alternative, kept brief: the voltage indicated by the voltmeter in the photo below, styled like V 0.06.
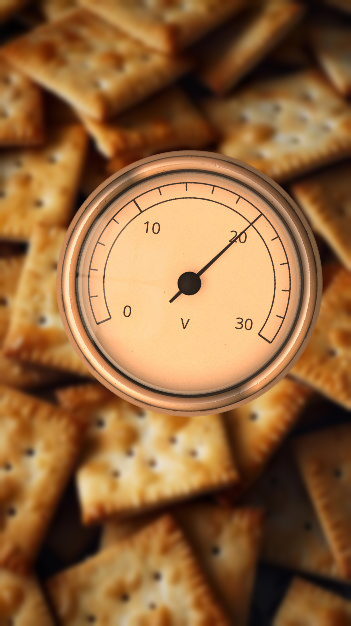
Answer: V 20
